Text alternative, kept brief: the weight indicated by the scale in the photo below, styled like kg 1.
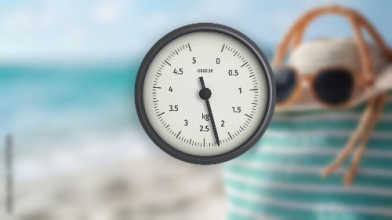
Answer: kg 2.25
